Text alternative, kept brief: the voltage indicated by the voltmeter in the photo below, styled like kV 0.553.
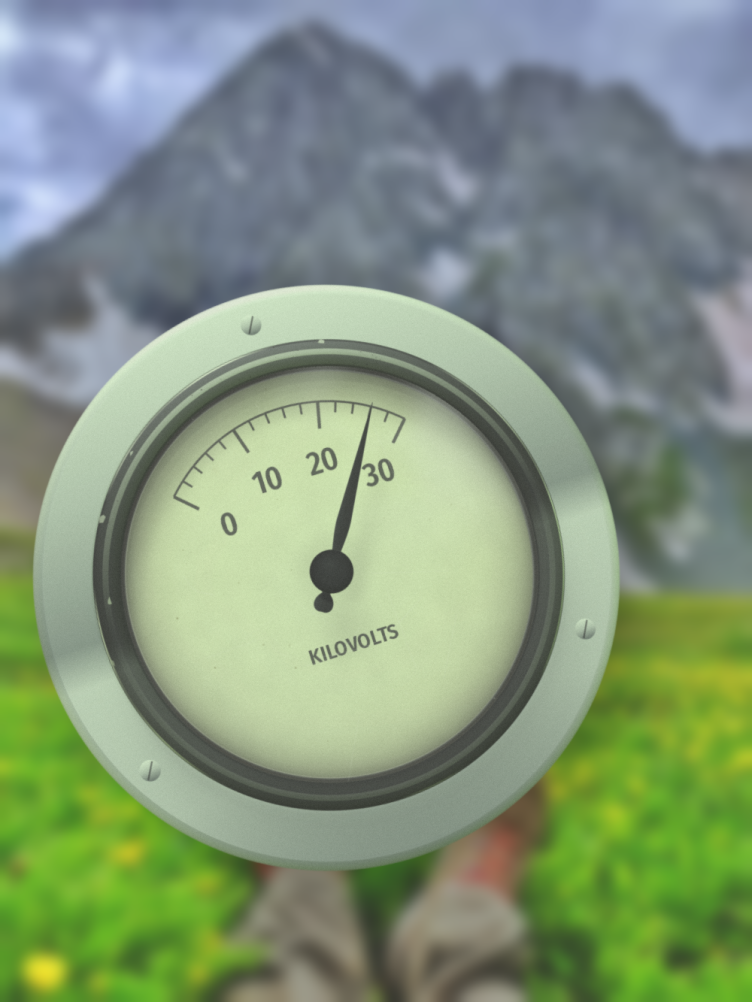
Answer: kV 26
